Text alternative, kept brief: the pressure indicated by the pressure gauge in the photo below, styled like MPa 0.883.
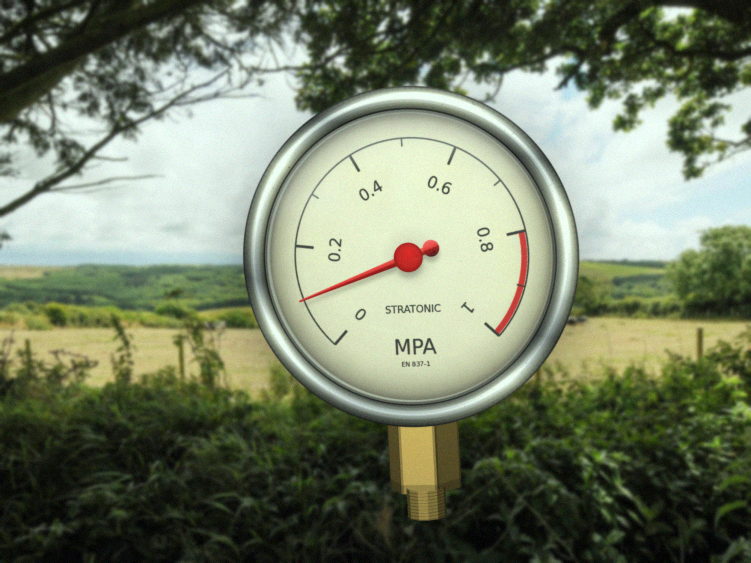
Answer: MPa 0.1
